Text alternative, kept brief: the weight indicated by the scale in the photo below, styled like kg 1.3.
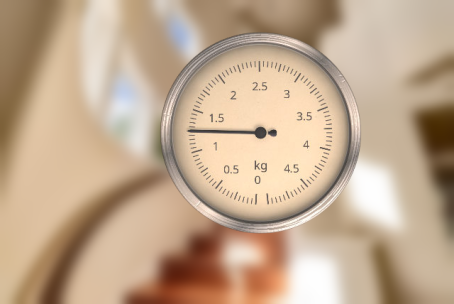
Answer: kg 1.25
